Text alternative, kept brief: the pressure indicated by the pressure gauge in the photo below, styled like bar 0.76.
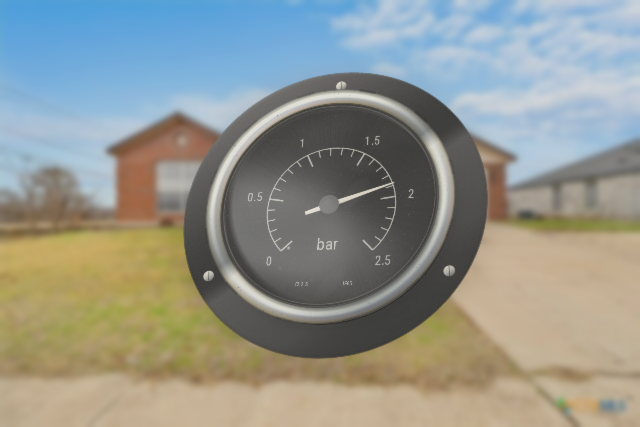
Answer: bar 1.9
